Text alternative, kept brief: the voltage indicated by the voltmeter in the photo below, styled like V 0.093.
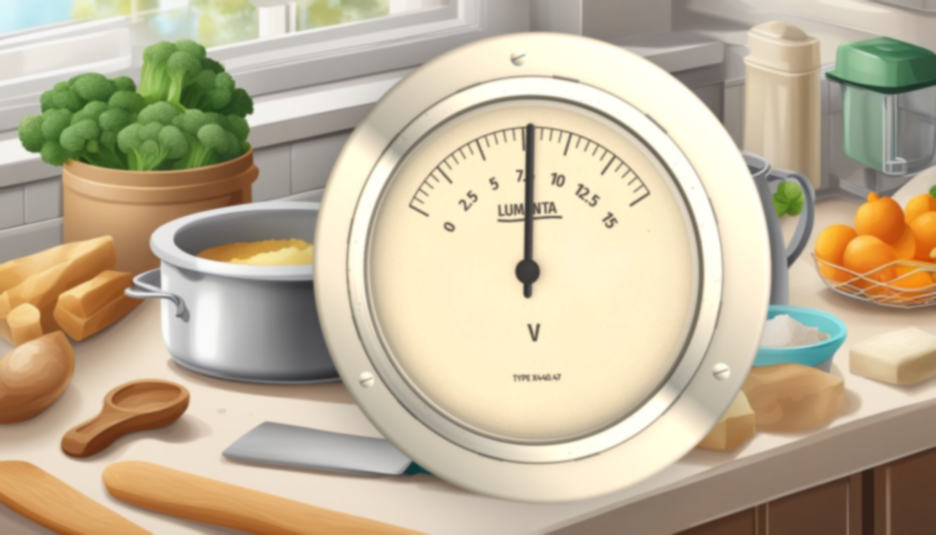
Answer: V 8
